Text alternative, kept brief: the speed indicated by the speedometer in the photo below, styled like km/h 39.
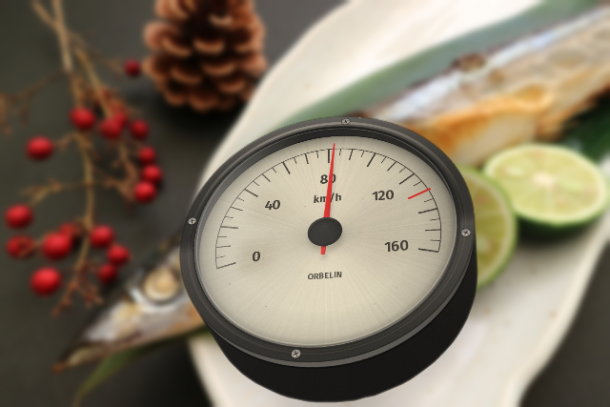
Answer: km/h 82.5
